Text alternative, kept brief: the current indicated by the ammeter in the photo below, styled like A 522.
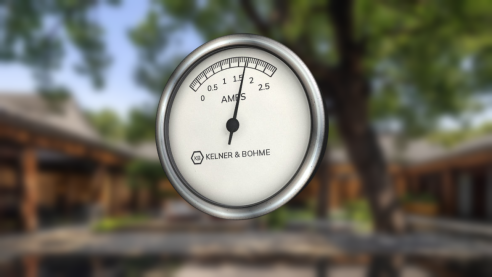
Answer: A 1.75
